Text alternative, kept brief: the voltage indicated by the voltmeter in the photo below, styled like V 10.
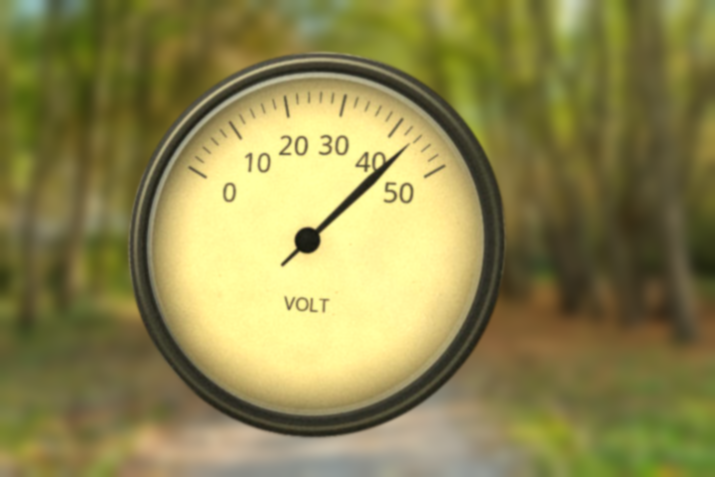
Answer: V 44
